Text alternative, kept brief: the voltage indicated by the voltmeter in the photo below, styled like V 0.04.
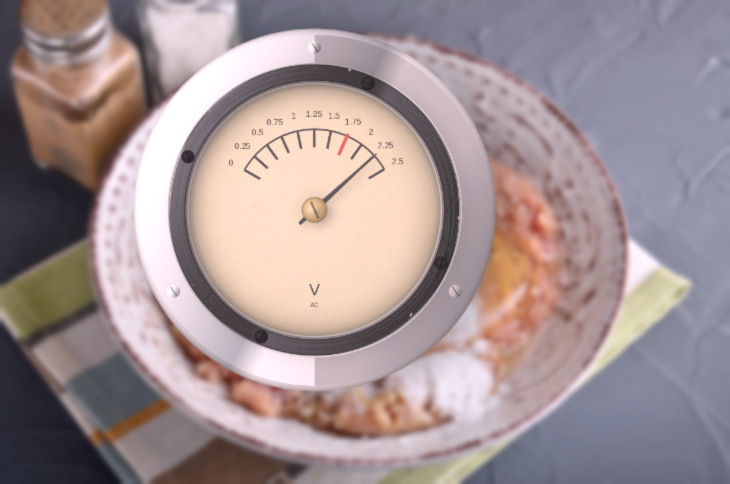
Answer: V 2.25
